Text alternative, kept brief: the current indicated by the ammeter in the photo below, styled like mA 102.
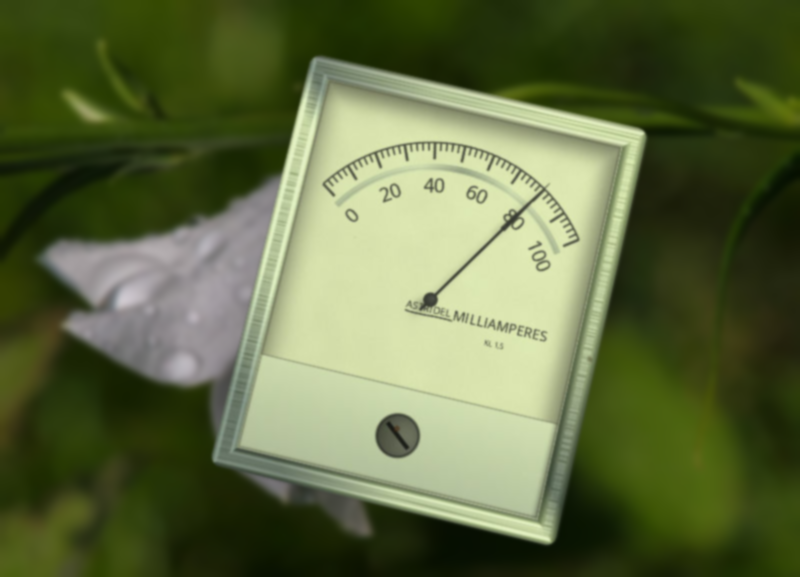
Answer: mA 80
